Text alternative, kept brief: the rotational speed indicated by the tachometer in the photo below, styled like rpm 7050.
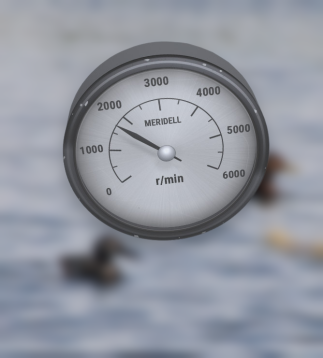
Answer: rpm 1750
